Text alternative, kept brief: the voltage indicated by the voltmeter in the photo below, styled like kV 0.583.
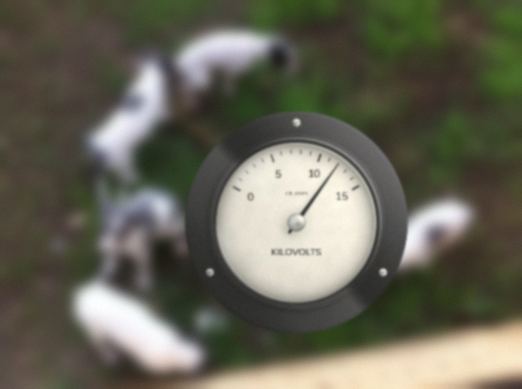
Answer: kV 12
